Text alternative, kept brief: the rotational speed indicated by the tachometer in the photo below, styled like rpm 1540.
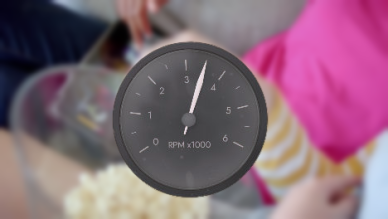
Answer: rpm 3500
